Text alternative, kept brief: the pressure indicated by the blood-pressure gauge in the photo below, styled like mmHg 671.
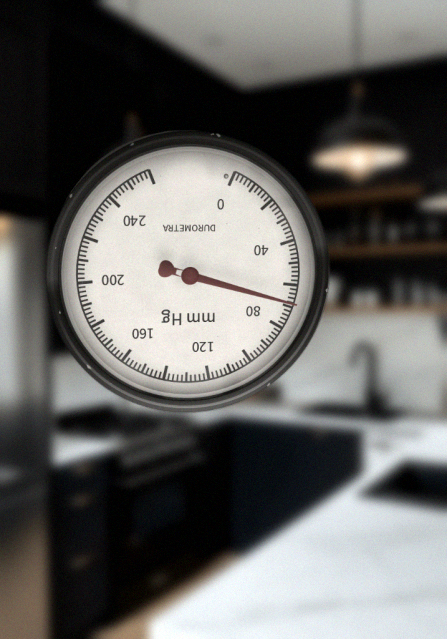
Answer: mmHg 68
